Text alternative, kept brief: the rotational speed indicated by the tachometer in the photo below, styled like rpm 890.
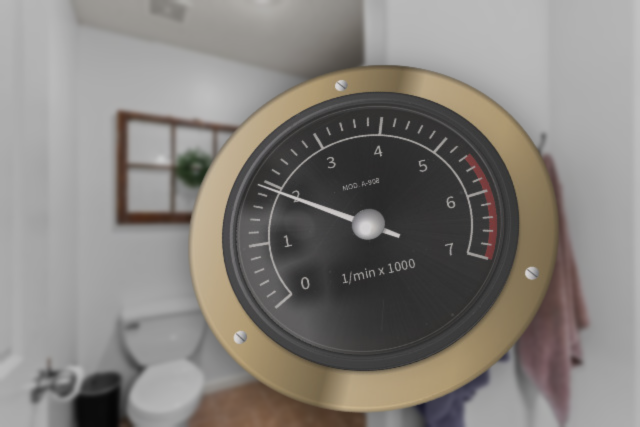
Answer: rpm 1900
